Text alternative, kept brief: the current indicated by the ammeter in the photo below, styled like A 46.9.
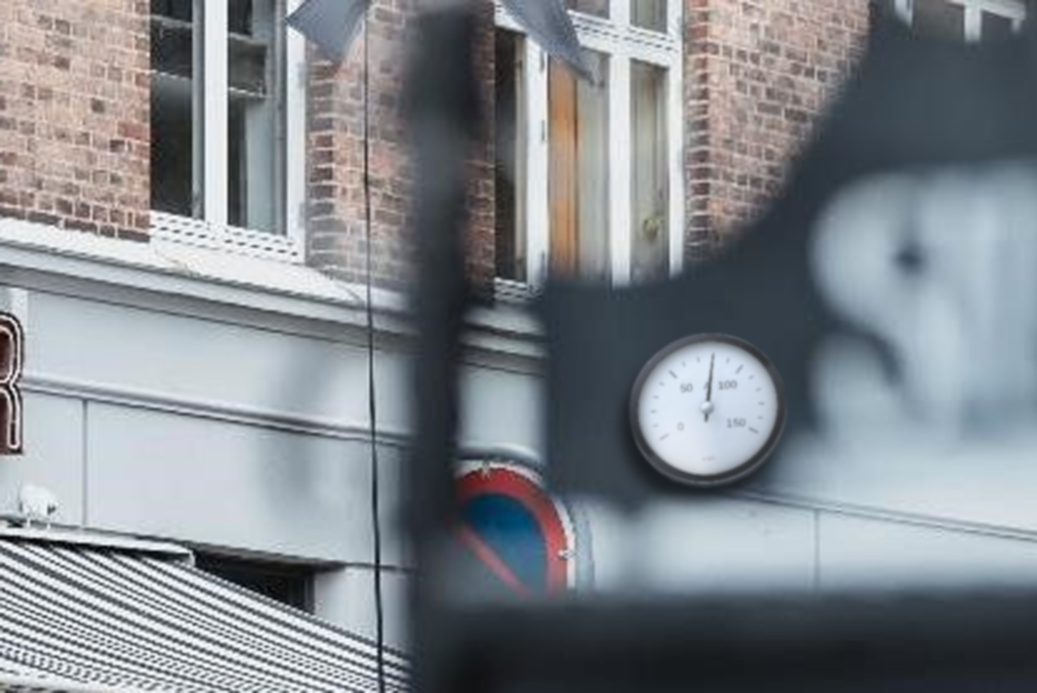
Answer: A 80
